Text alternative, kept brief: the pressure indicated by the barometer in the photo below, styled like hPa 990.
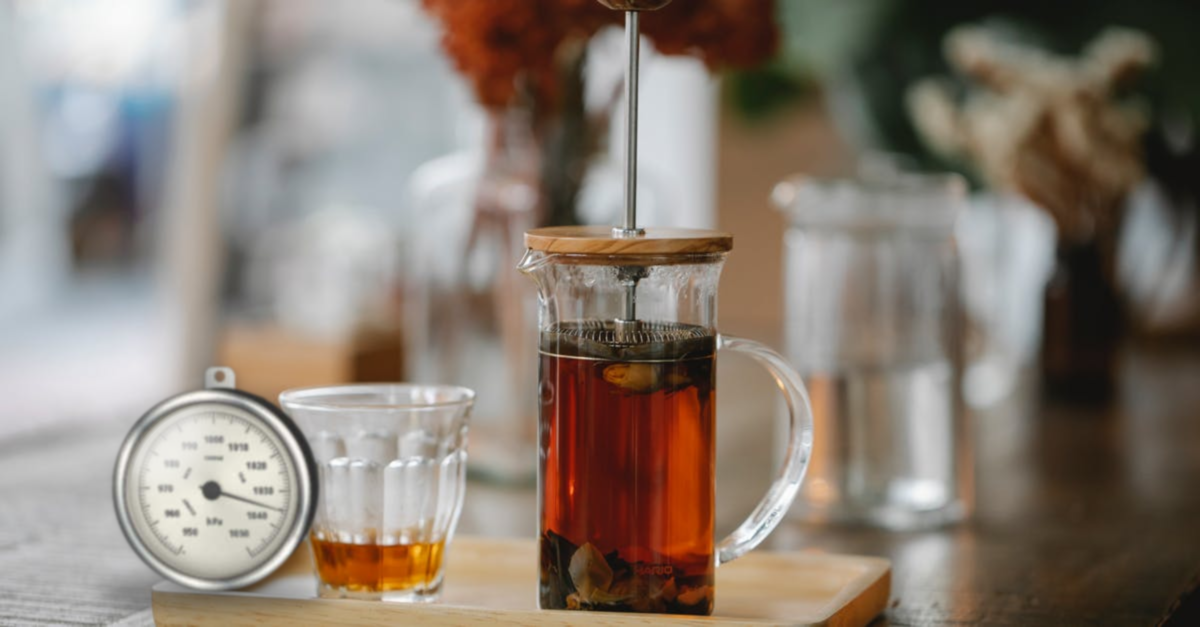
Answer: hPa 1035
